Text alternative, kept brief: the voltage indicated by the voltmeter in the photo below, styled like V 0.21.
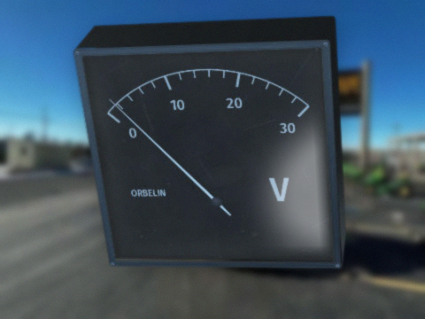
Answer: V 2
